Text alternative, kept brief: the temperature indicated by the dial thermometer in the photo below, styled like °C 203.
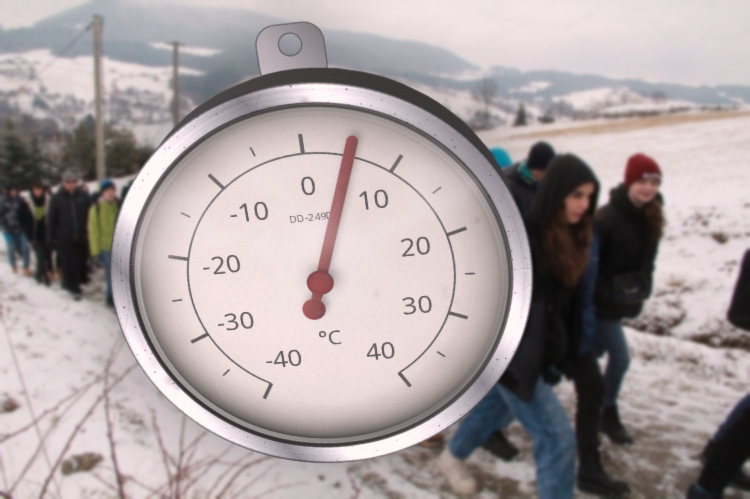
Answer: °C 5
